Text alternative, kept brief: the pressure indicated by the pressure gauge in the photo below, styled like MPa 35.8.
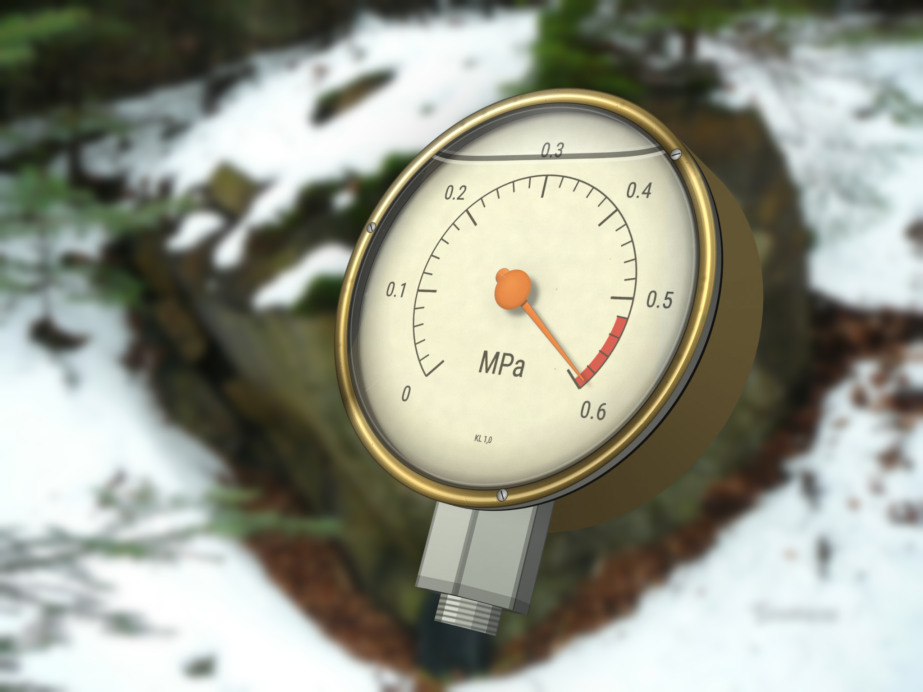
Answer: MPa 0.59
